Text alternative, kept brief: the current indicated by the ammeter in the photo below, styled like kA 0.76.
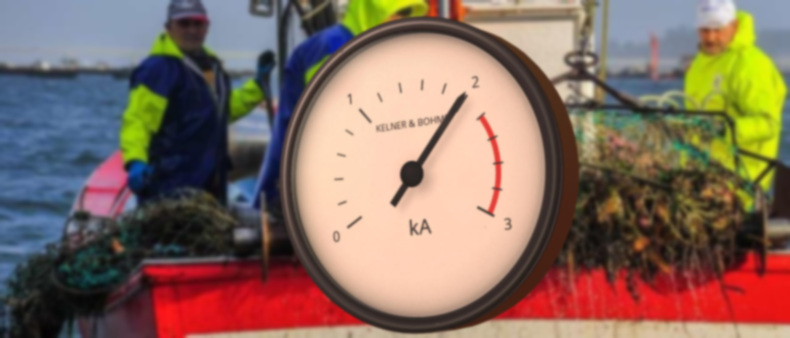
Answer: kA 2
